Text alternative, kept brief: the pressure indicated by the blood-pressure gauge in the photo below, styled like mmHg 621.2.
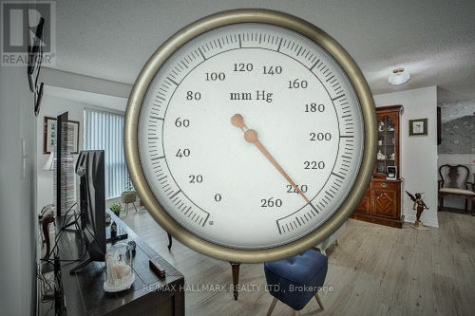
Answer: mmHg 240
